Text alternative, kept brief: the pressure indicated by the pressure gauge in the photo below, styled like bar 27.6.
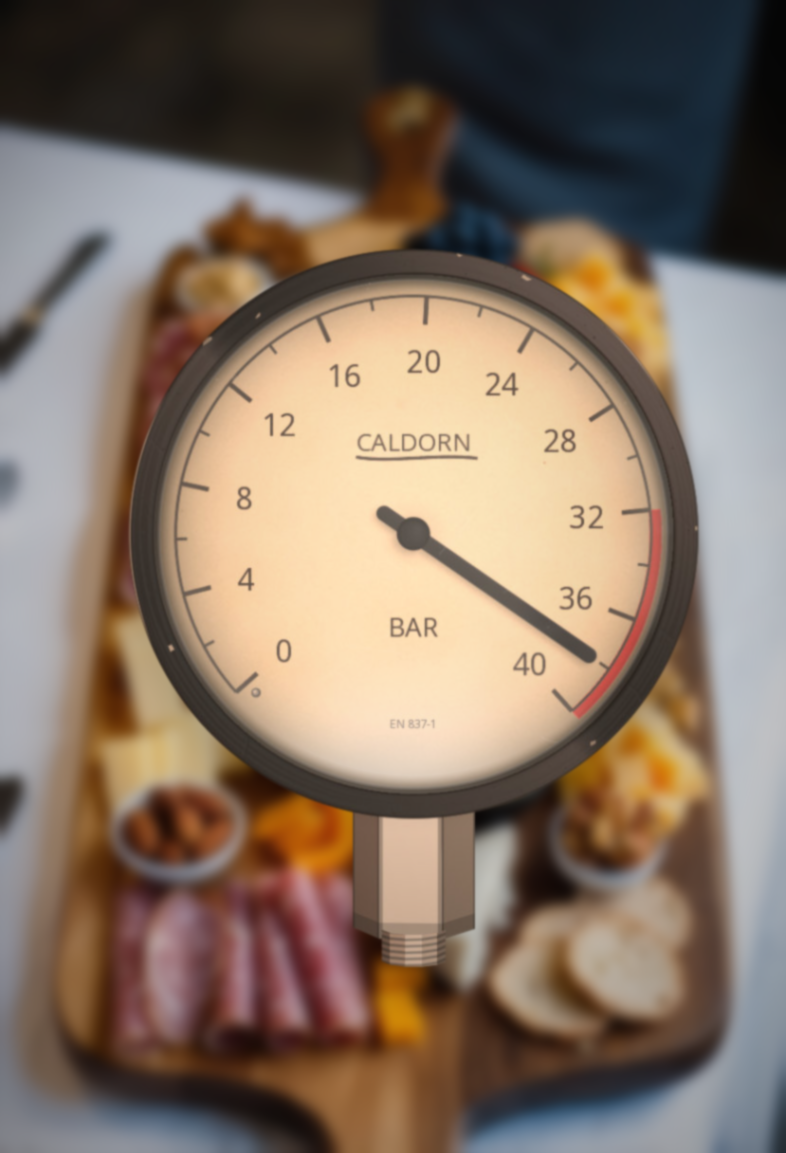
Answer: bar 38
